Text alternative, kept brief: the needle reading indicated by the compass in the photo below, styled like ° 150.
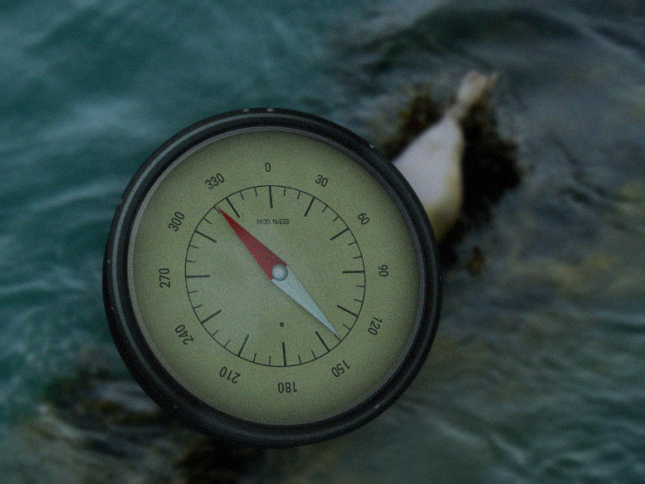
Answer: ° 320
